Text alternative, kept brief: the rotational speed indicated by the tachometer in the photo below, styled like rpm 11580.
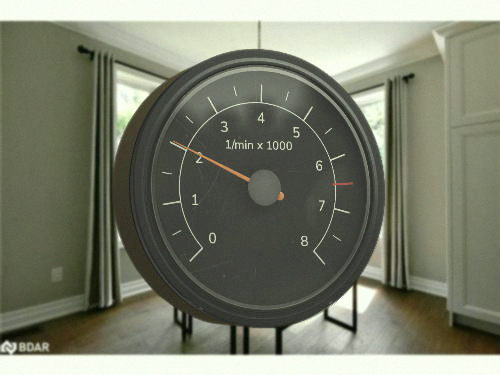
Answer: rpm 2000
